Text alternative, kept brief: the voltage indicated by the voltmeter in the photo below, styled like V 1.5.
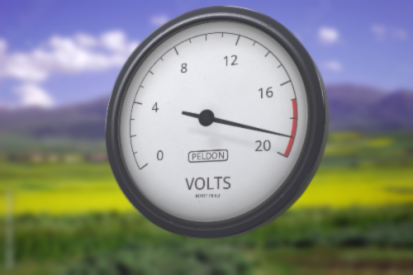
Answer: V 19
